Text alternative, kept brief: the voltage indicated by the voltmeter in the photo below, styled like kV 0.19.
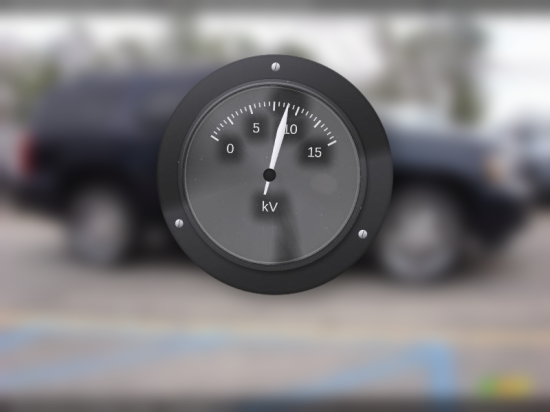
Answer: kV 9
